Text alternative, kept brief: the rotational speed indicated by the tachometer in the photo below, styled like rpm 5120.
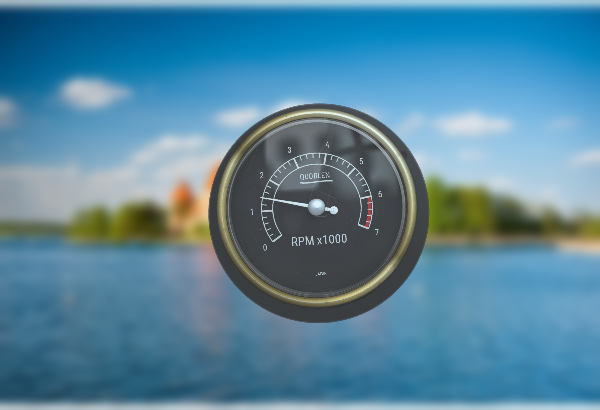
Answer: rpm 1400
